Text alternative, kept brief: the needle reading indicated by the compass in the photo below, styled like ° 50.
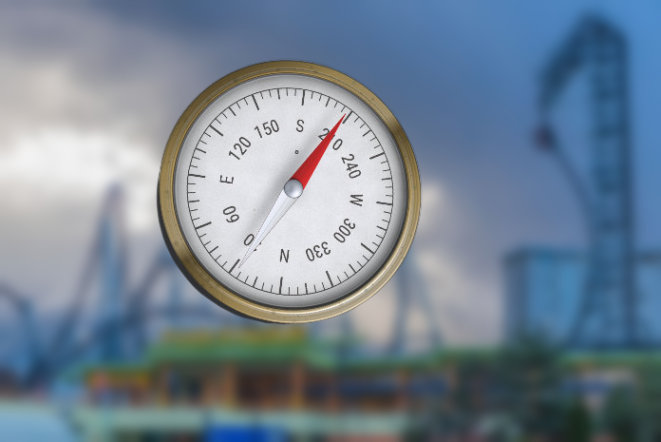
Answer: ° 207.5
